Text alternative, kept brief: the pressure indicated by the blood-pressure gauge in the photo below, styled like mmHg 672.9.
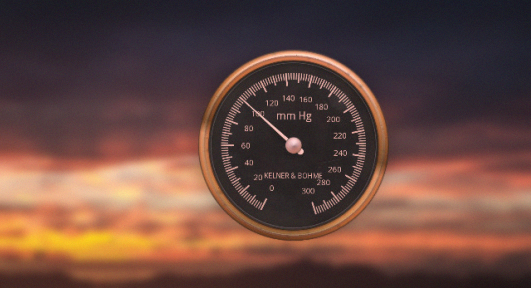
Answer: mmHg 100
